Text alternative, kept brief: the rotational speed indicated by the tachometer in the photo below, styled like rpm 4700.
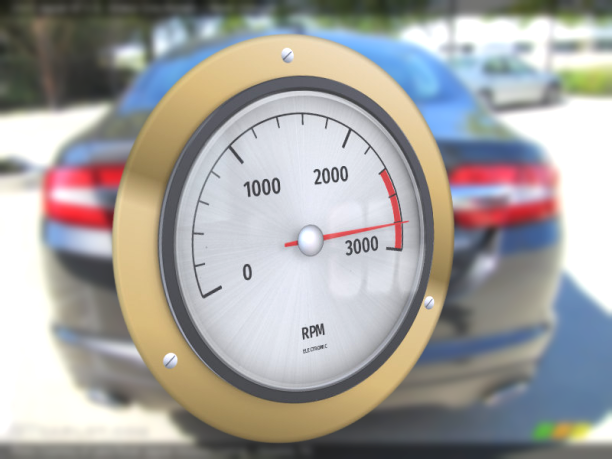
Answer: rpm 2800
